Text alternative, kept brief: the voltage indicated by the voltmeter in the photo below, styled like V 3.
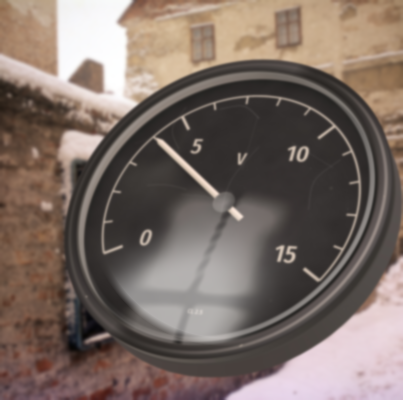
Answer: V 4
